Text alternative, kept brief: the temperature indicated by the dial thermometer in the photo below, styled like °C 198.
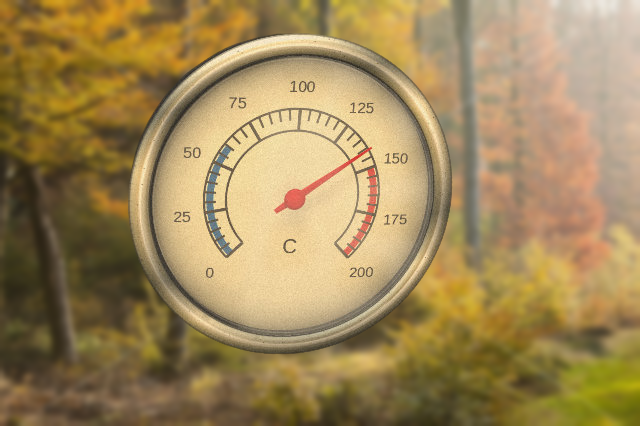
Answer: °C 140
